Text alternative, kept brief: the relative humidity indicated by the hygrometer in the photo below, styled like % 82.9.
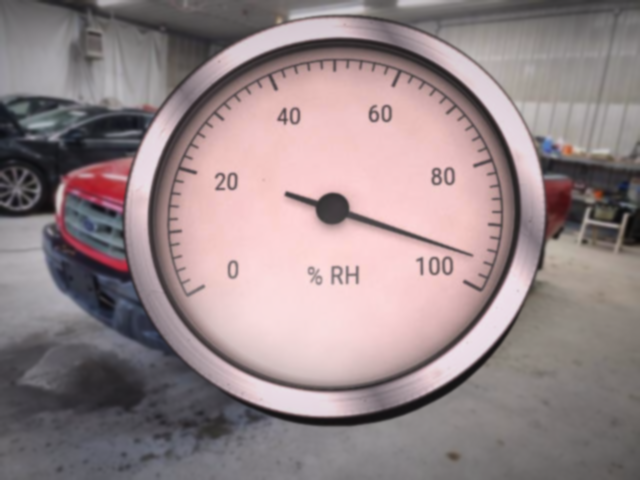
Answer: % 96
